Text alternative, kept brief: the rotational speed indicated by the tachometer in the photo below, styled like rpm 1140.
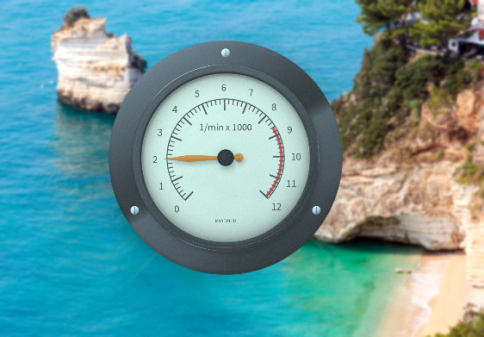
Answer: rpm 2000
